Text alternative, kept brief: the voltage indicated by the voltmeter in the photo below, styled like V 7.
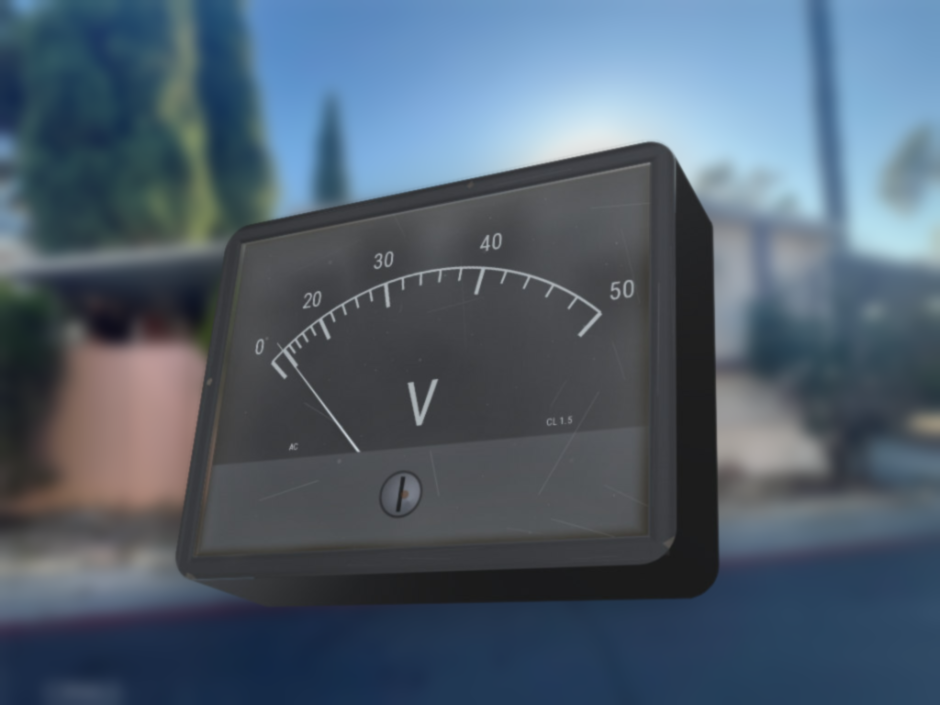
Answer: V 10
